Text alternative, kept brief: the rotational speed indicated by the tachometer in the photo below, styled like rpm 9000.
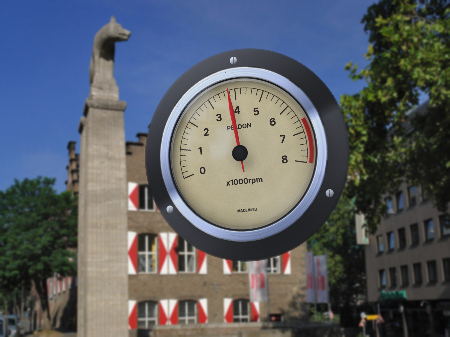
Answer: rpm 3800
